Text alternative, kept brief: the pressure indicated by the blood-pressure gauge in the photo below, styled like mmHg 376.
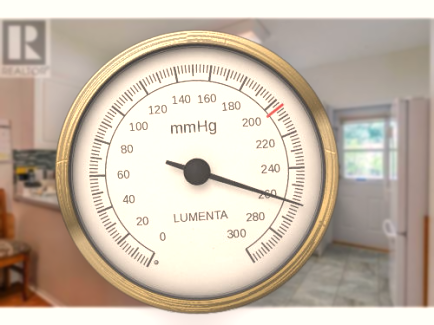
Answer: mmHg 260
